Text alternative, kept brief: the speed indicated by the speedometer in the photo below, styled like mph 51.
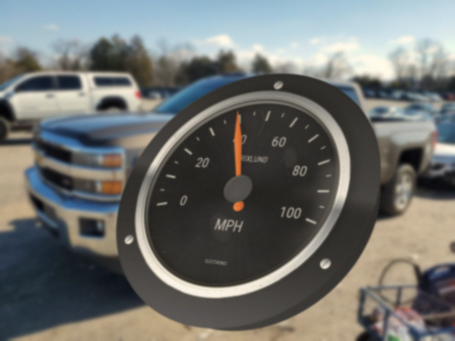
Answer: mph 40
